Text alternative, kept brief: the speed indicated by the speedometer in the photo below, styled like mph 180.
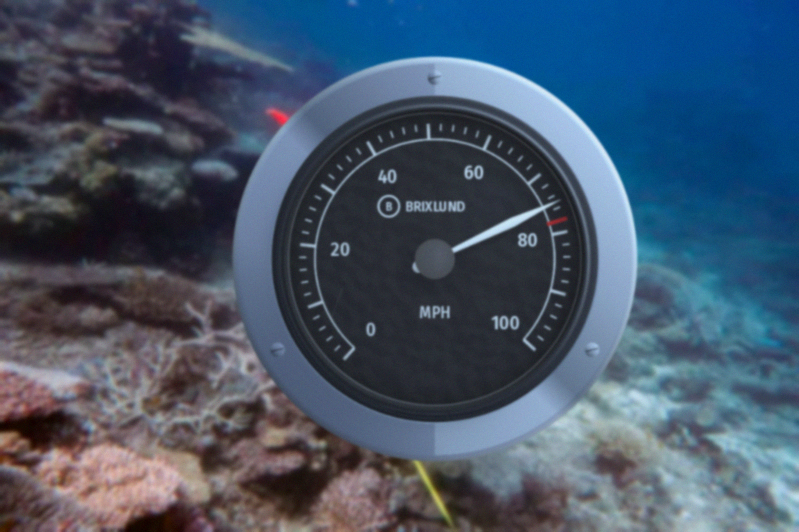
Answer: mph 75
